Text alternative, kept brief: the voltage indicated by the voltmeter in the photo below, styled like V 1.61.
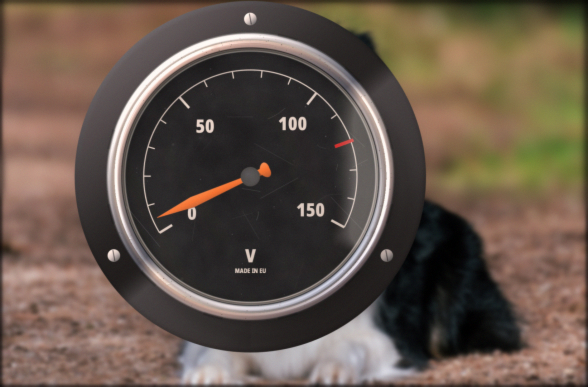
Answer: V 5
